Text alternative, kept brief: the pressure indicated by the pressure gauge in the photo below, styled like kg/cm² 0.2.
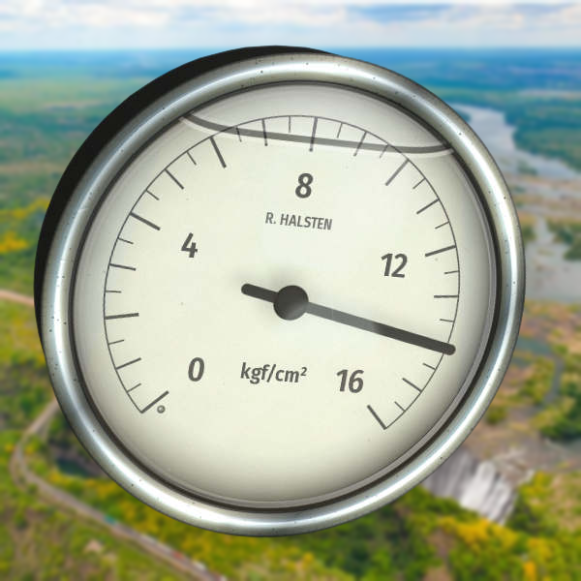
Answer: kg/cm² 14
